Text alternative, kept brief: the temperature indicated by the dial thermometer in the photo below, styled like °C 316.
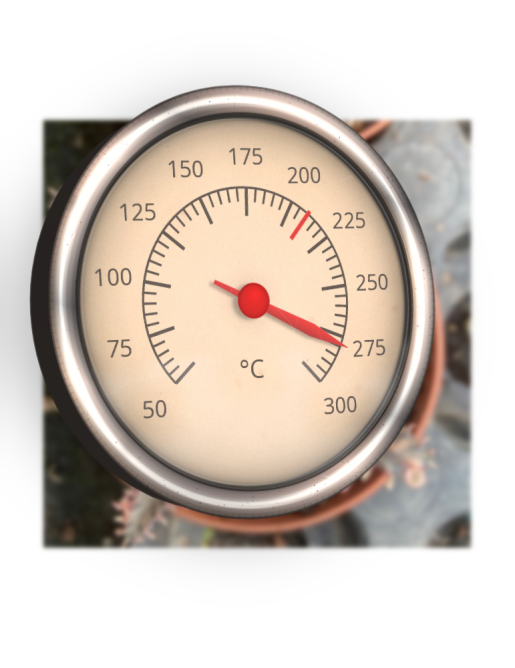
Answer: °C 280
